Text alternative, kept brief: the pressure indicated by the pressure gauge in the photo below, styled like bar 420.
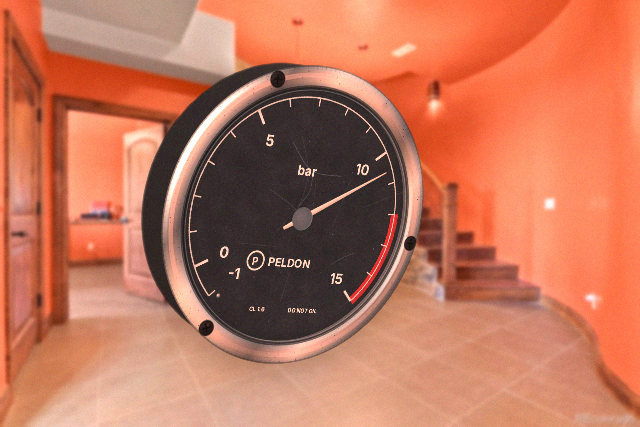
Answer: bar 10.5
